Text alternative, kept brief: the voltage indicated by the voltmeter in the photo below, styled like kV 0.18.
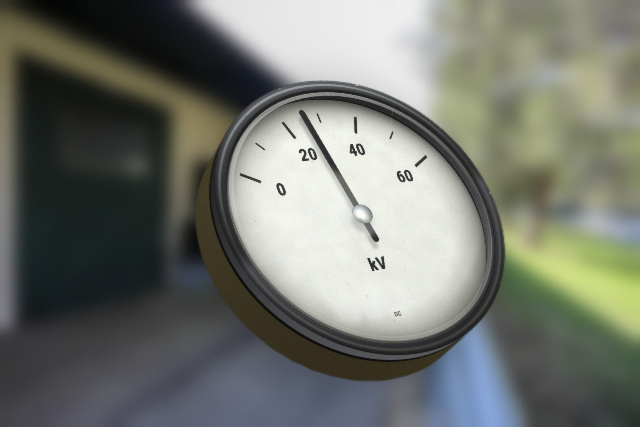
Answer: kV 25
